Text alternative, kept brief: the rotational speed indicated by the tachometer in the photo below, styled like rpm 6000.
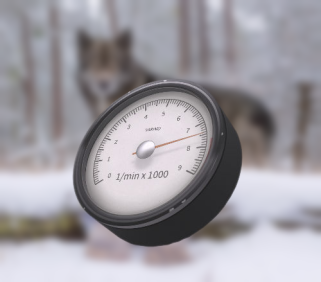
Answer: rpm 7500
